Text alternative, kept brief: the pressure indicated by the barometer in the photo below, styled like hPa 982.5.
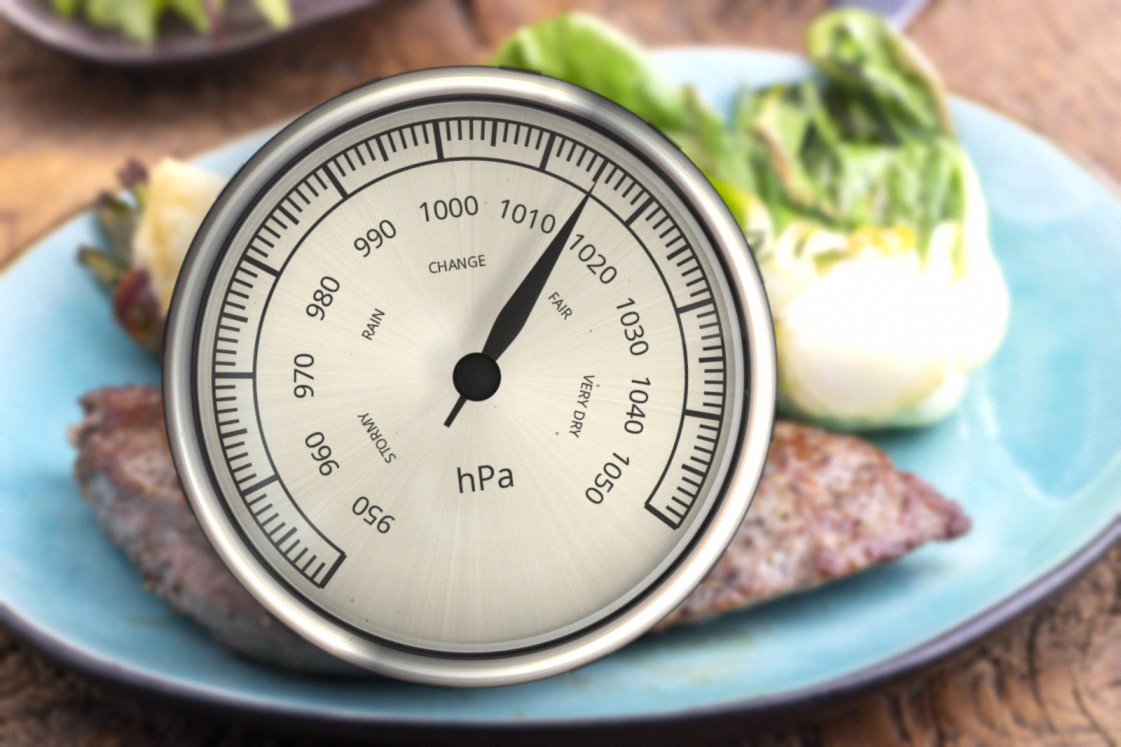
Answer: hPa 1015
